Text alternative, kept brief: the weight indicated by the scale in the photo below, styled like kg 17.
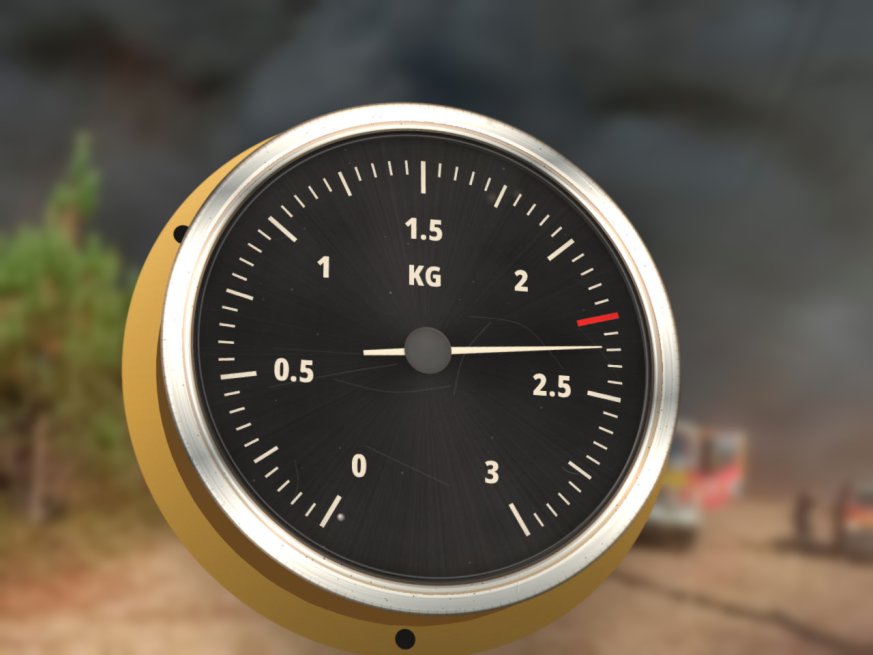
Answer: kg 2.35
